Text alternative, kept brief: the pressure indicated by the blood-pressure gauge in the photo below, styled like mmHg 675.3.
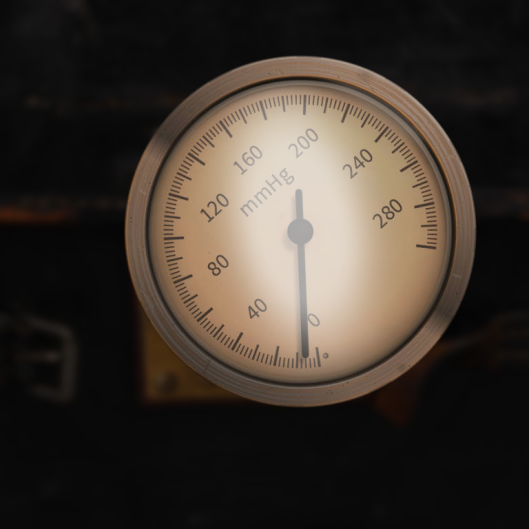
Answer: mmHg 6
